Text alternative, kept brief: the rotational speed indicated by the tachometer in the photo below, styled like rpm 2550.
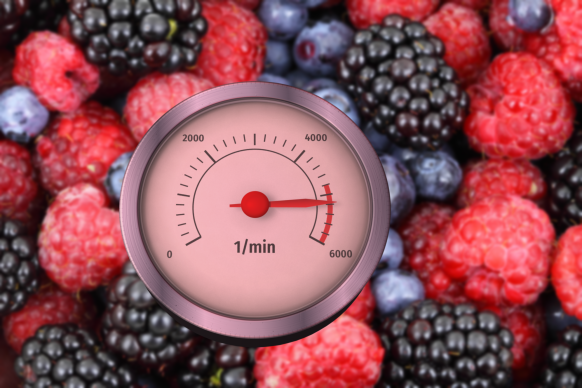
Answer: rpm 5200
